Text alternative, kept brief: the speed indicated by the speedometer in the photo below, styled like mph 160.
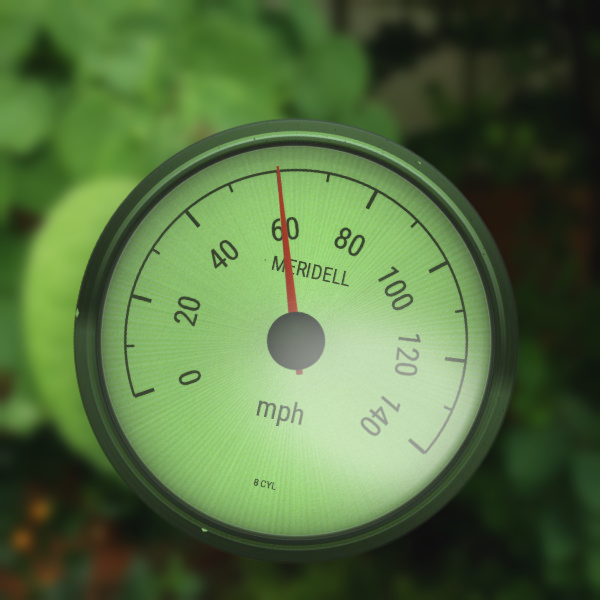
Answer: mph 60
